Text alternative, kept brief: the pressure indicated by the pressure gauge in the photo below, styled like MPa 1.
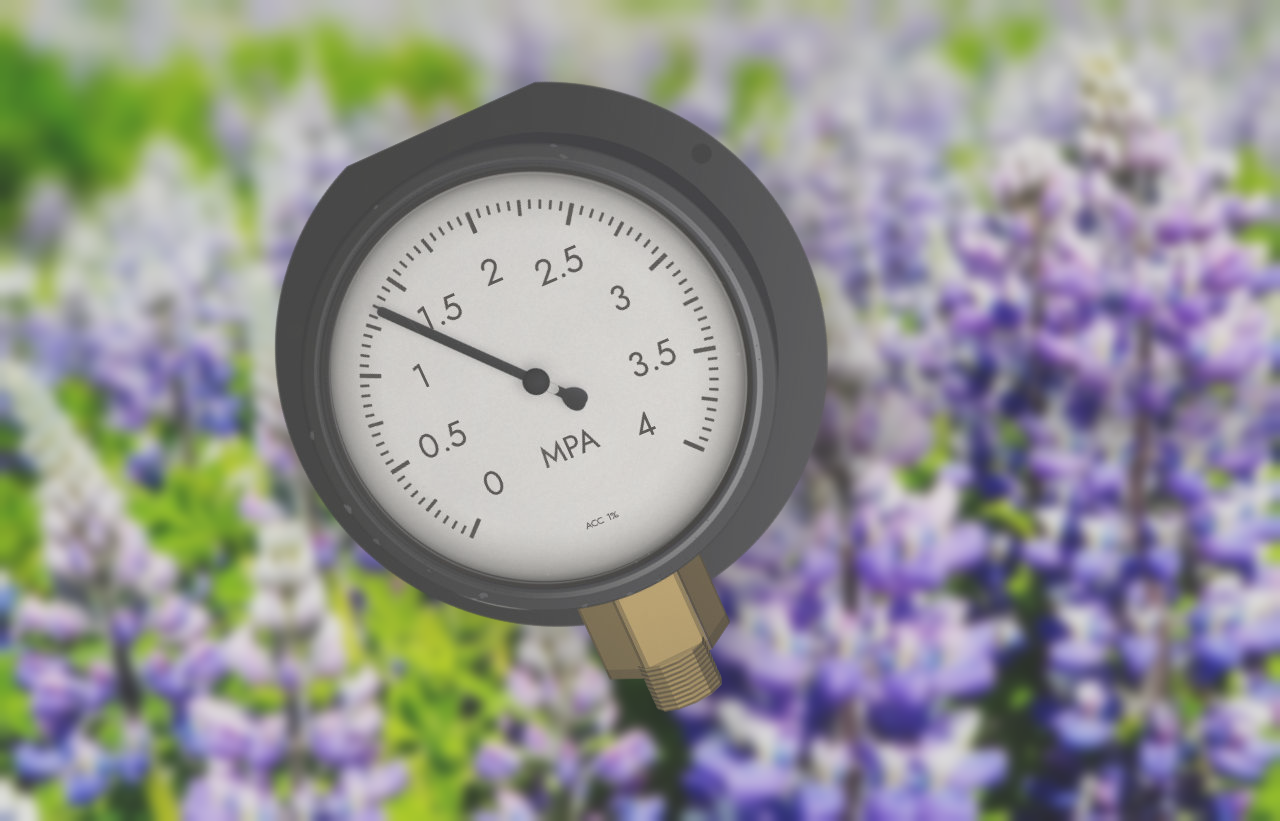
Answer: MPa 1.35
